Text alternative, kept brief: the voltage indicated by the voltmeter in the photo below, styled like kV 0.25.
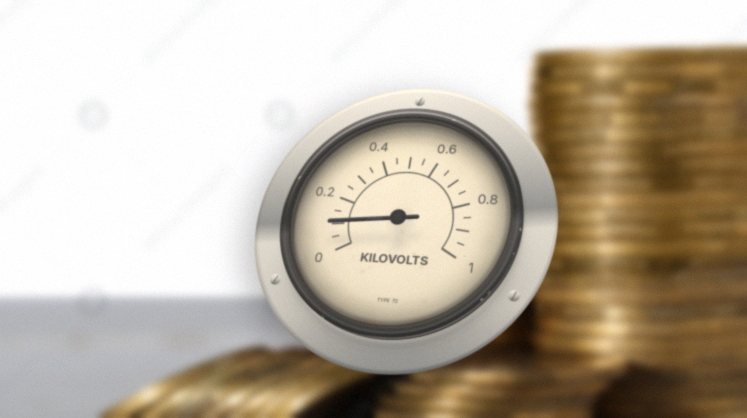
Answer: kV 0.1
